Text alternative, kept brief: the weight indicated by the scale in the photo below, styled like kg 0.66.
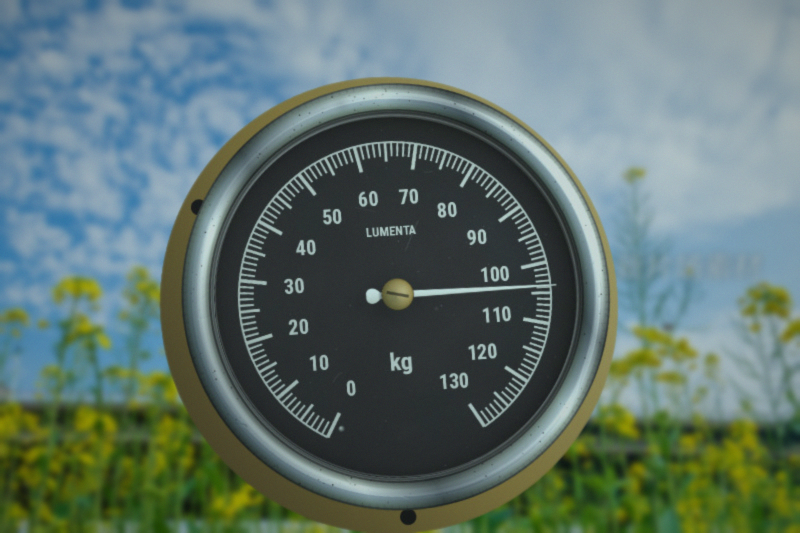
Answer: kg 104
